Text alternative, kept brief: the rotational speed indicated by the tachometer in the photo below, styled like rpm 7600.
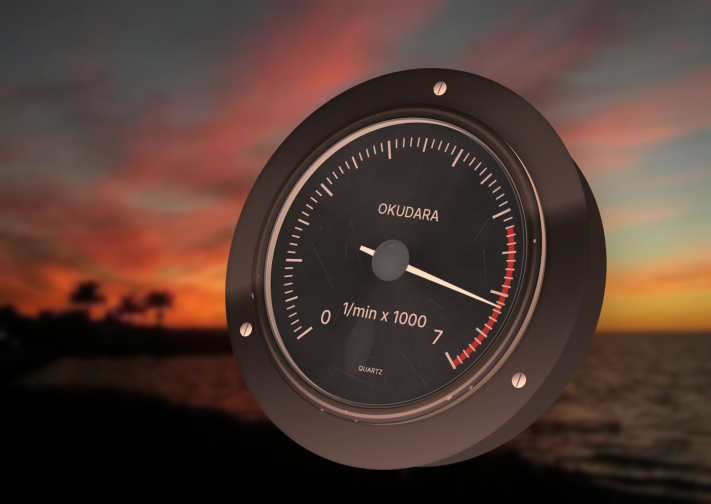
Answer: rpm 6150
